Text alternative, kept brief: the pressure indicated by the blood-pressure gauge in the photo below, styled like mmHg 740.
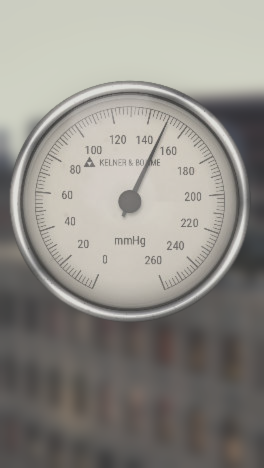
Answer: mmHg 150
